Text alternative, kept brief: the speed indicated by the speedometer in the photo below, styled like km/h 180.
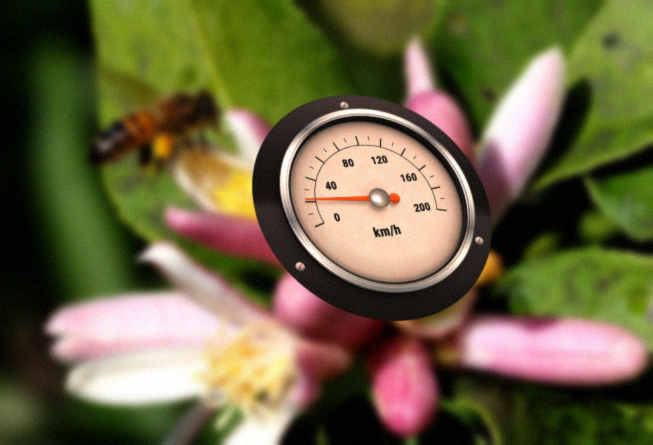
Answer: km/h 20
